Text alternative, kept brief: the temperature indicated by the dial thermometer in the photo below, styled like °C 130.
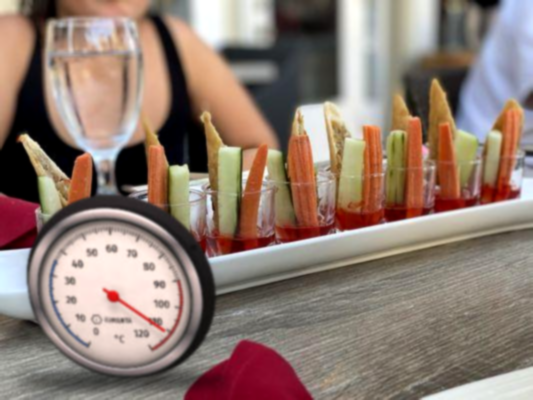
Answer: °C 110
